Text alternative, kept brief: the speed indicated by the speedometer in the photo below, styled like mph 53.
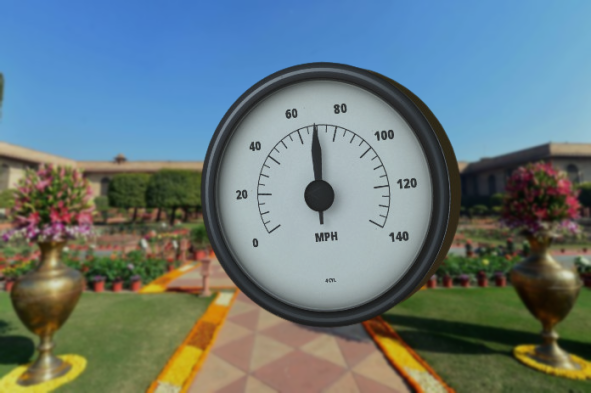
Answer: mph 70
